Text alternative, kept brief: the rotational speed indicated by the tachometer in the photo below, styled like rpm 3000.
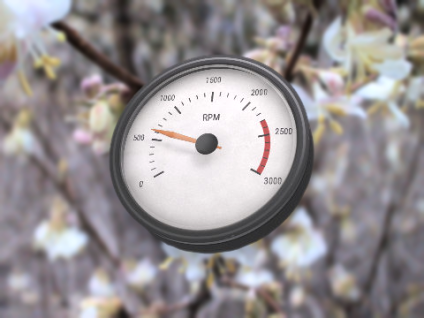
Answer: rpm 600
